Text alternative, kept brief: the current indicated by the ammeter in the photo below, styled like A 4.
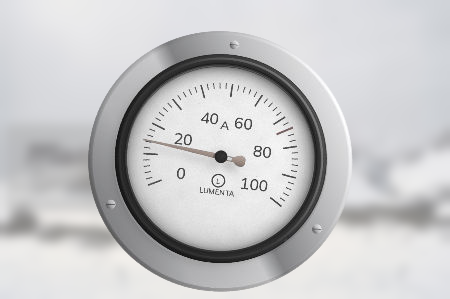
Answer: A 14
